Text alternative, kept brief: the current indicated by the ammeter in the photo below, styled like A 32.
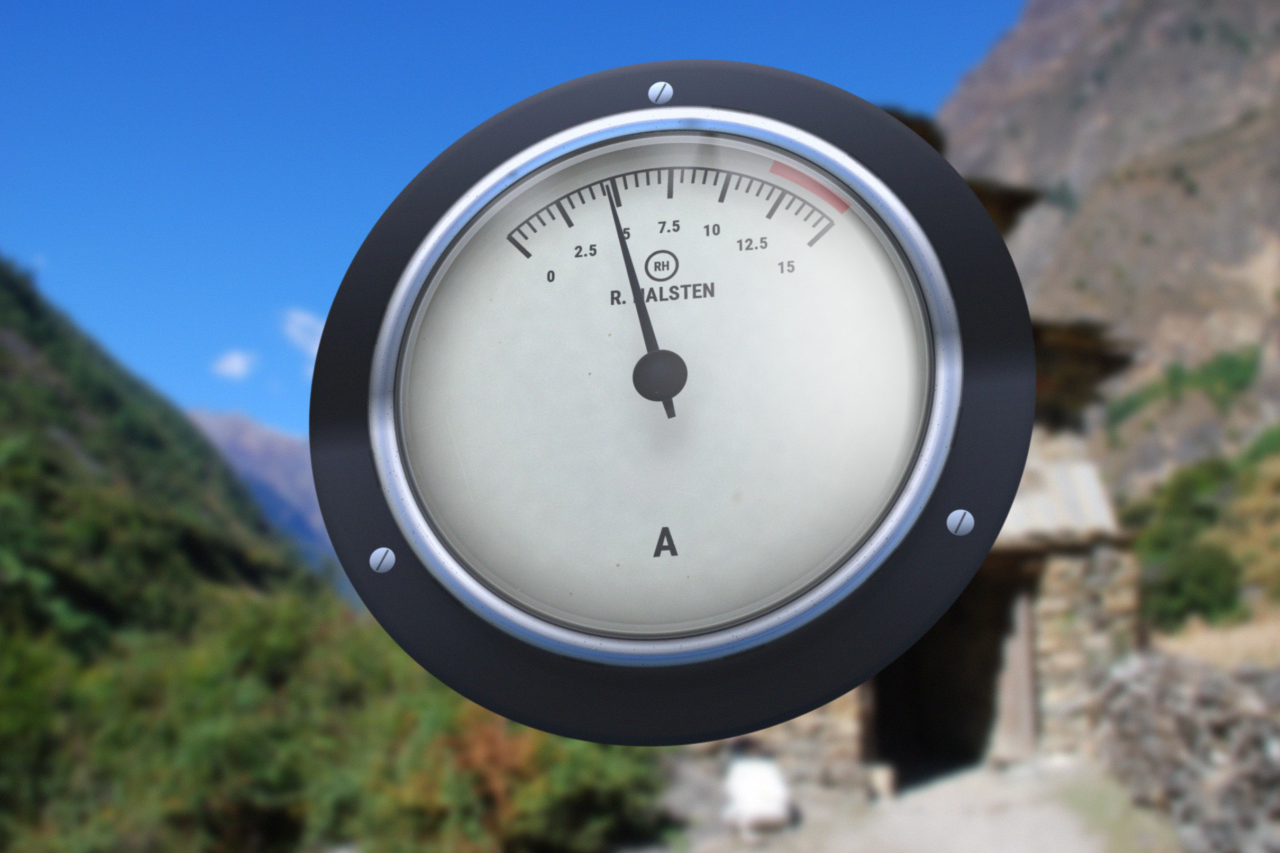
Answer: A 4.75
